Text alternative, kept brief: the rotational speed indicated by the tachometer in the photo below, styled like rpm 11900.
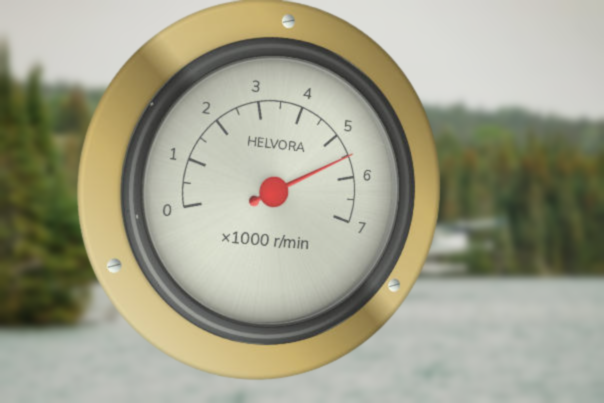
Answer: rpm 5500
